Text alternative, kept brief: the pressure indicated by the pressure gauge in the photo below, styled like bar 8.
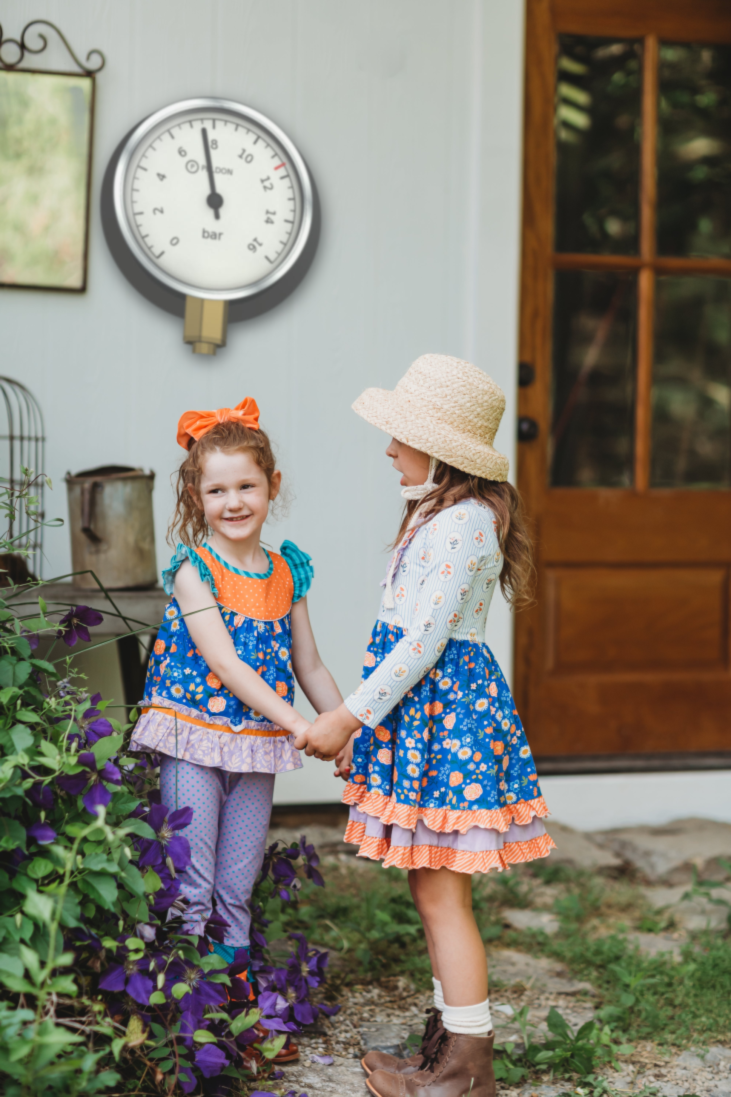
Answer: bar 7.5
